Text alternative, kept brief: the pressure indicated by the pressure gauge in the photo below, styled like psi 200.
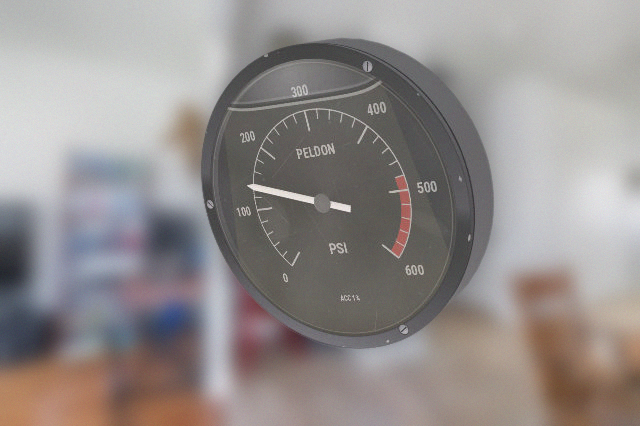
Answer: psi 140
